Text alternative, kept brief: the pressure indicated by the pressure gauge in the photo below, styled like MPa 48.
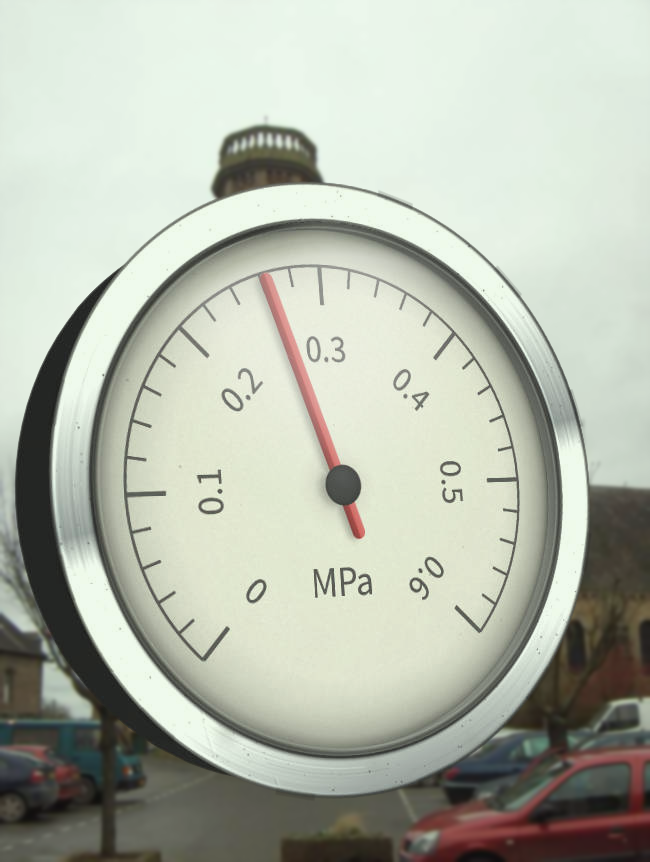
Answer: MPa 0.26
